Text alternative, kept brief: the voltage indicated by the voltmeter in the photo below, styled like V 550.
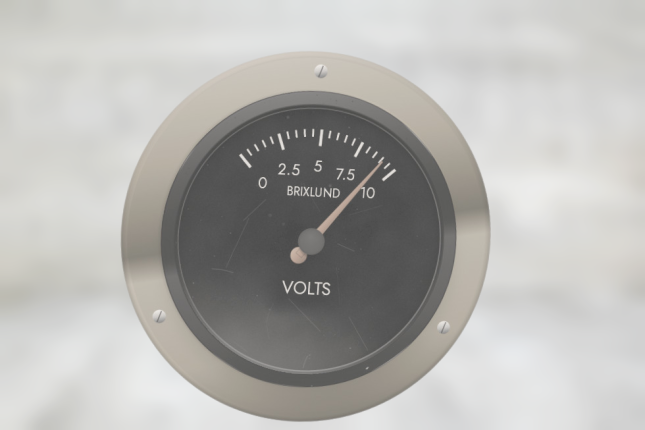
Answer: V 9
